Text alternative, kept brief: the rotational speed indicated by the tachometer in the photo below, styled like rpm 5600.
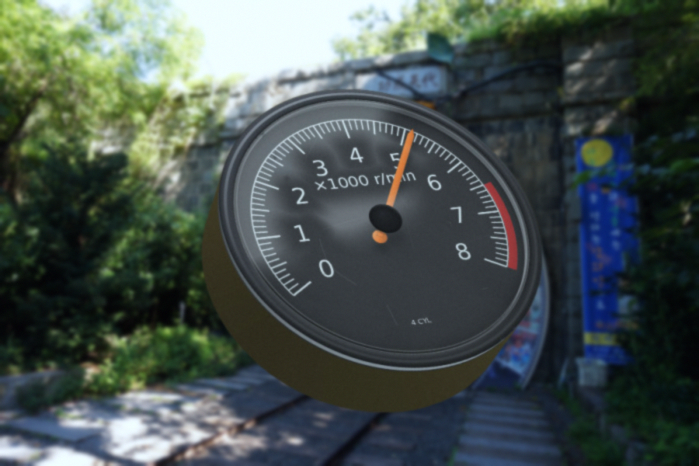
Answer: rpm 5100
